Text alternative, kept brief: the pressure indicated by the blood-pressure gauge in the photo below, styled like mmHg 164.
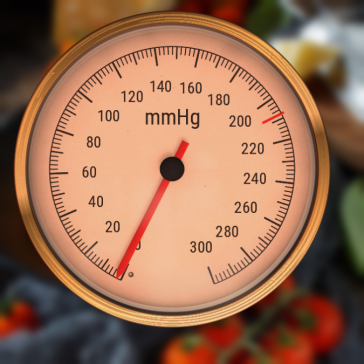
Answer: mmHg 2
